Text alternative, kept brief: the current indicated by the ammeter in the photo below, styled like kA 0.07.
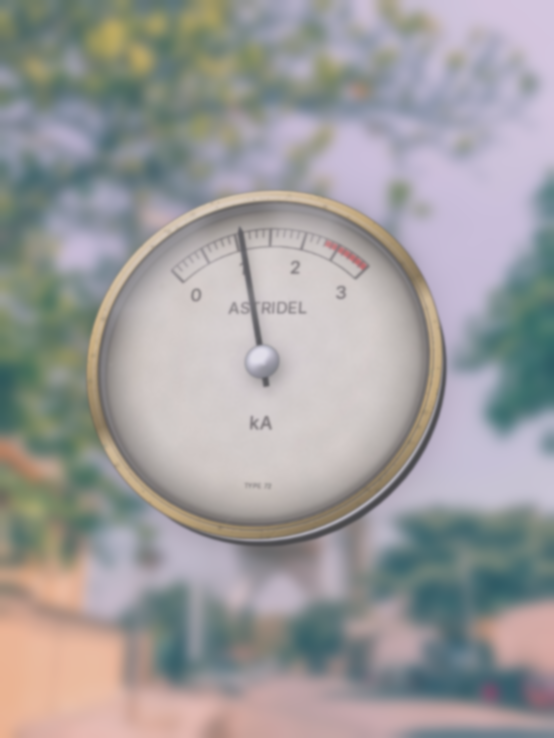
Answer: kA 1.1
